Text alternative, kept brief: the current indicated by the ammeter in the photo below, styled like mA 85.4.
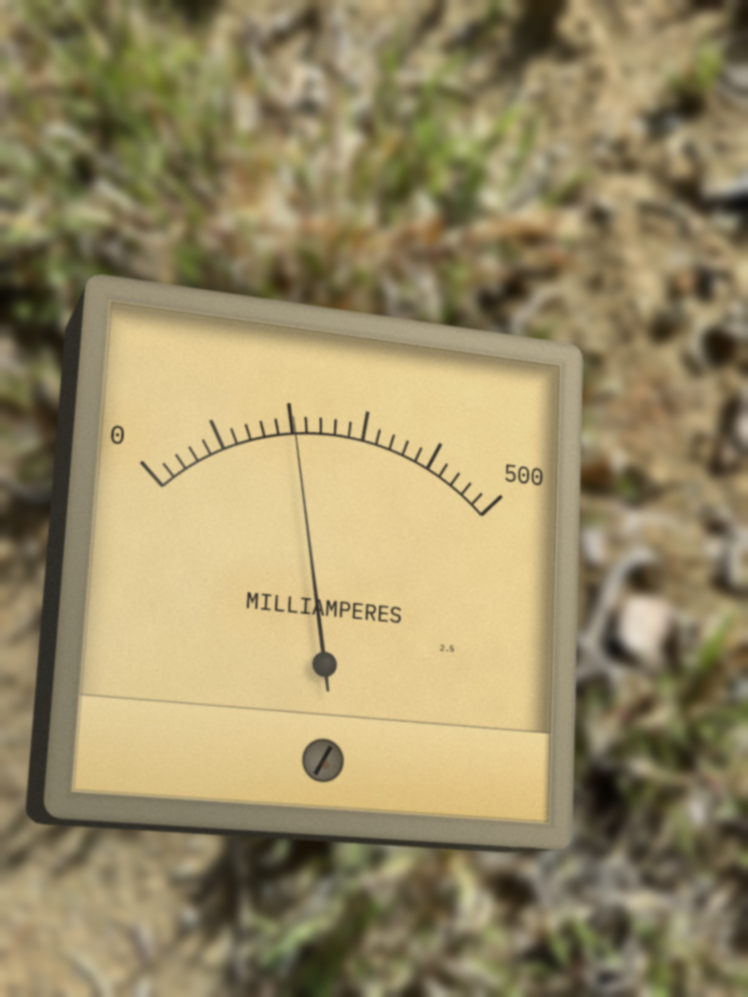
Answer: mA 200
